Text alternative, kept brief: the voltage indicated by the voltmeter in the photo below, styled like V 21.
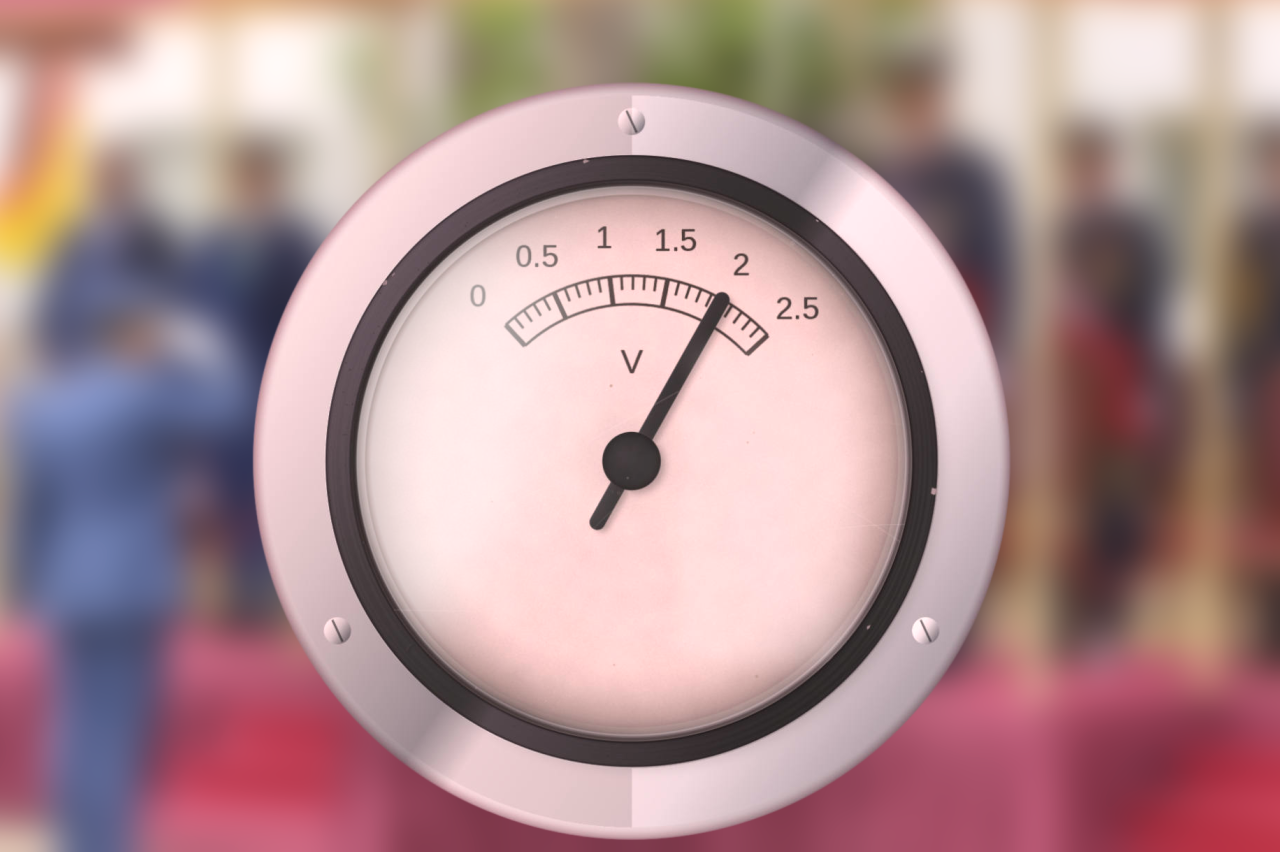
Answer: V 2
